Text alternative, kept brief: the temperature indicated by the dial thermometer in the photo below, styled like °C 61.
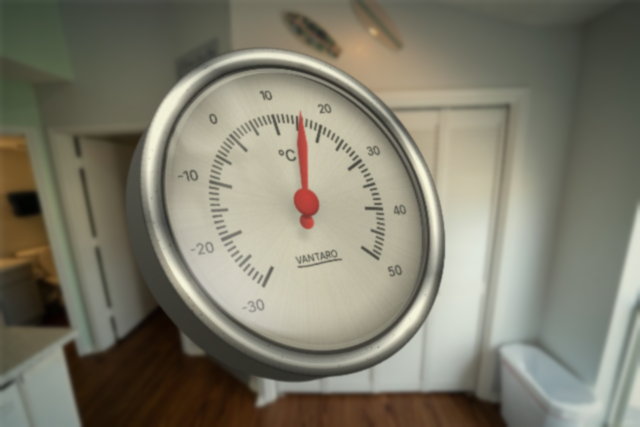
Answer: °C 15
